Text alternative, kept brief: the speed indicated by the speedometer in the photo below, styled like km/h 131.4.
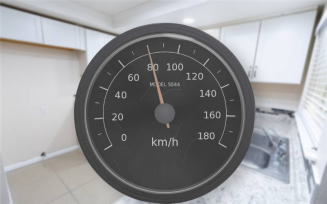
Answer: km/h 80
